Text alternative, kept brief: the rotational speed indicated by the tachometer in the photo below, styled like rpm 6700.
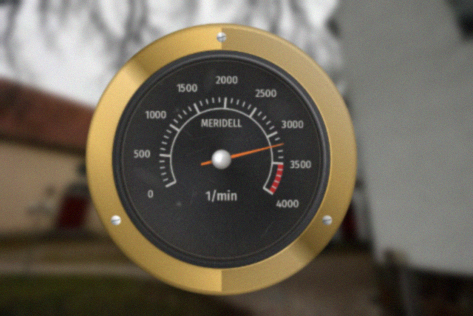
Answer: rpm 3200
